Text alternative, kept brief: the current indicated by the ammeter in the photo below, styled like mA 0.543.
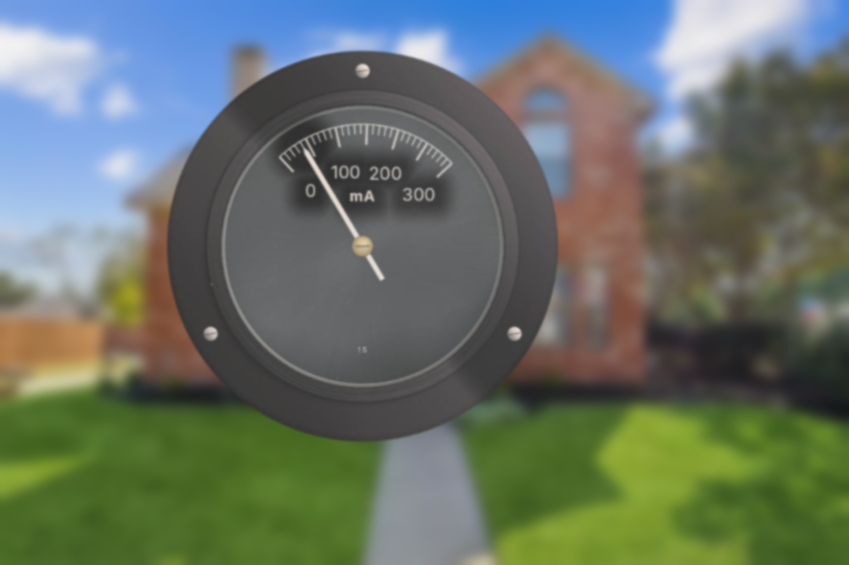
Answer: mA 40
